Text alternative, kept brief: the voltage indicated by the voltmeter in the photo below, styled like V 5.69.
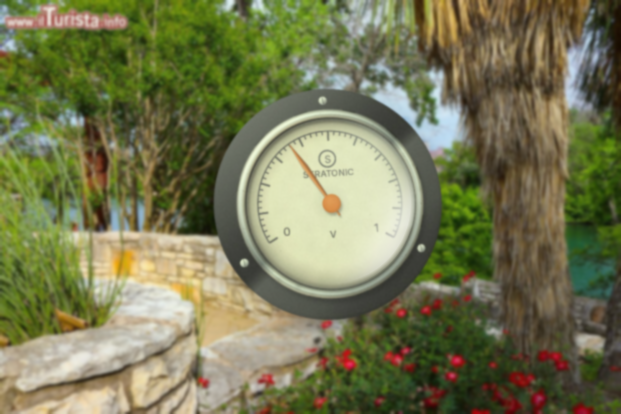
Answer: V 0.36
